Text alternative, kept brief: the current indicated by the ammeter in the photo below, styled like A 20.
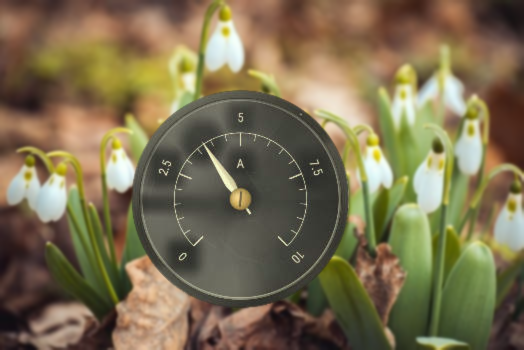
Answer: A 3.75
